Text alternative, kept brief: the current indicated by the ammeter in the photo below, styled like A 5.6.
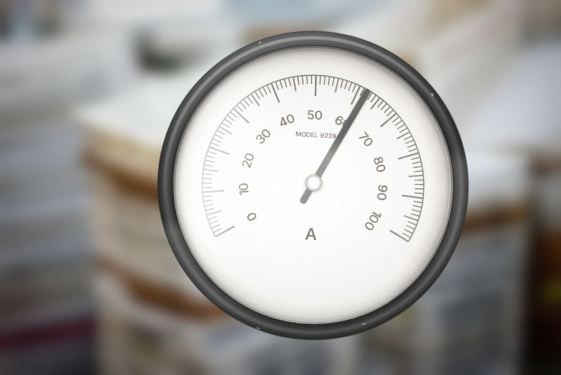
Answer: A 62
